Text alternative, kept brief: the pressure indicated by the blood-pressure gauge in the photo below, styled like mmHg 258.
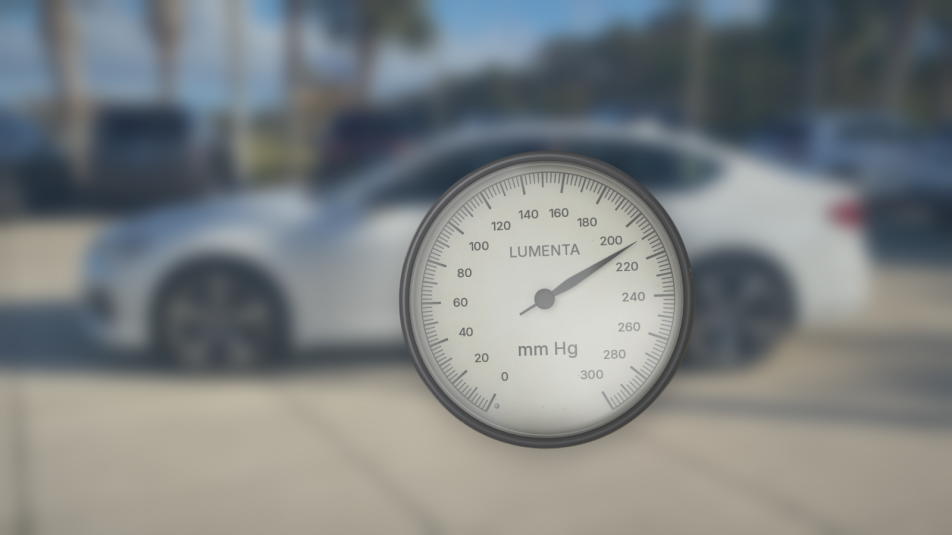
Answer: mmHg 210
